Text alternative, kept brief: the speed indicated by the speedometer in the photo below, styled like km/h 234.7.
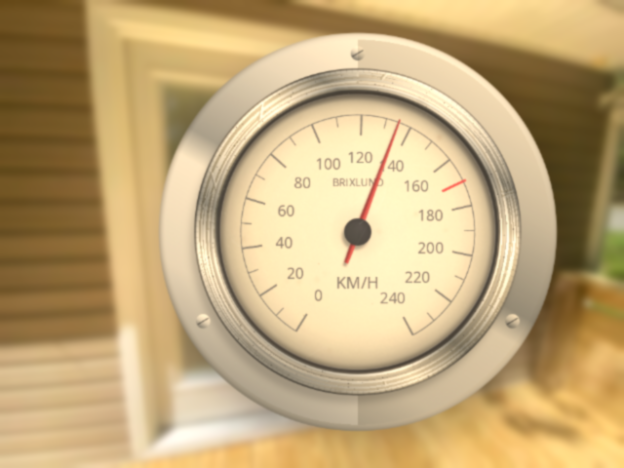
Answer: km/h 135
